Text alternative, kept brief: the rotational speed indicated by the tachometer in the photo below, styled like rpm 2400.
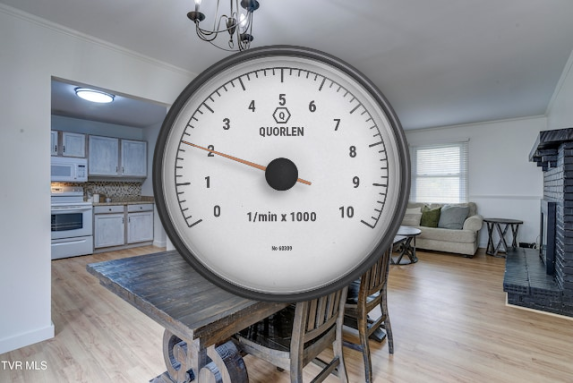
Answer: rpm 2000
